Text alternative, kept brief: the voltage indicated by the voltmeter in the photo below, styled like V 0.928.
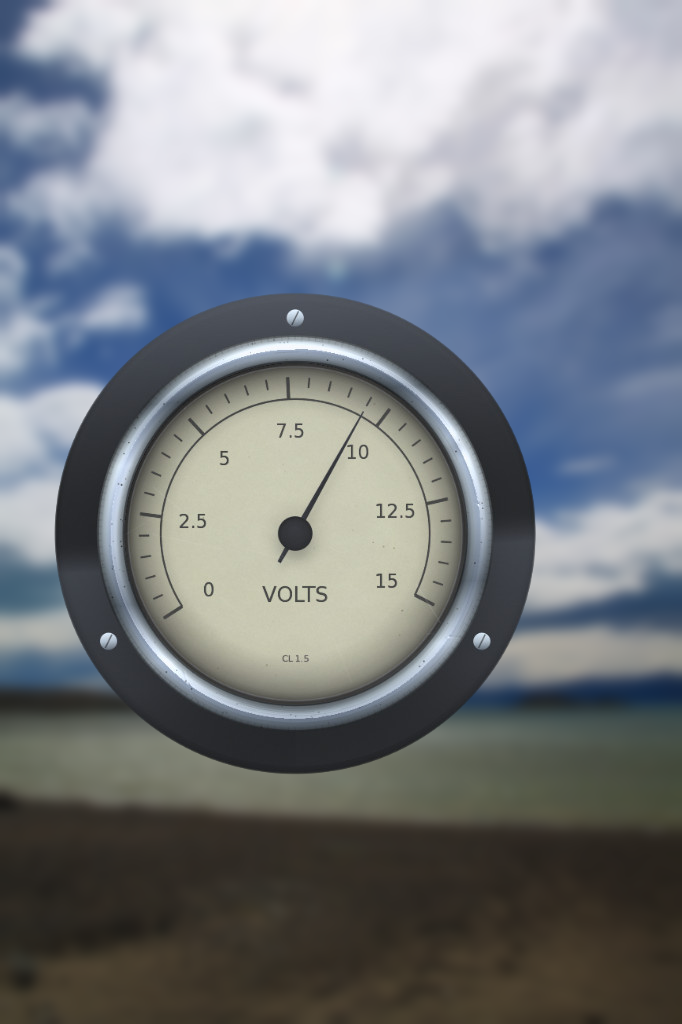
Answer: V 9.5
